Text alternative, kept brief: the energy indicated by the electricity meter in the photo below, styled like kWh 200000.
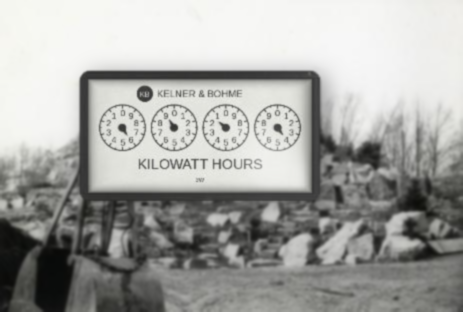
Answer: kWh 5914
